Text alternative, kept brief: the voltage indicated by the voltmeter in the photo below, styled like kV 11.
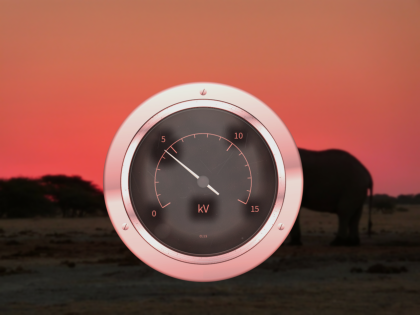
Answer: kV 4.5
